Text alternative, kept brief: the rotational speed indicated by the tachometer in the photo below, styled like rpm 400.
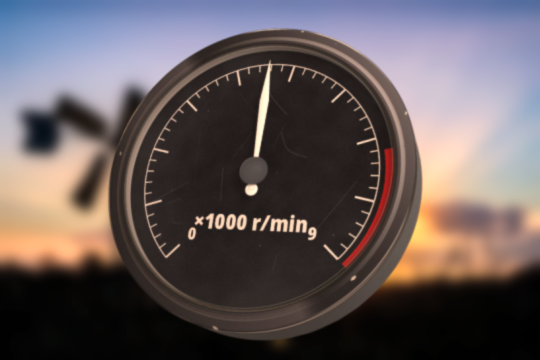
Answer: rpm 4600
